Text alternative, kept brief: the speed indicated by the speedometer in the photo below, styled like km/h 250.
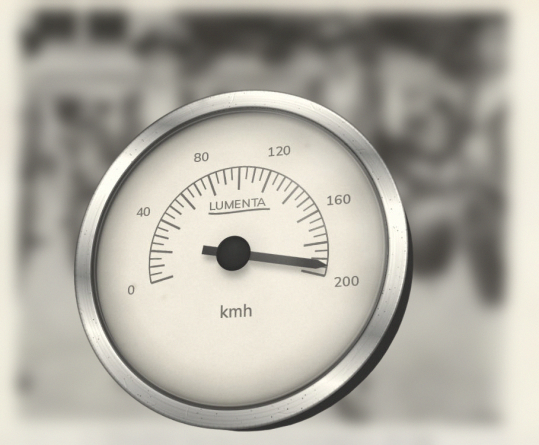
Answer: km/h 195
